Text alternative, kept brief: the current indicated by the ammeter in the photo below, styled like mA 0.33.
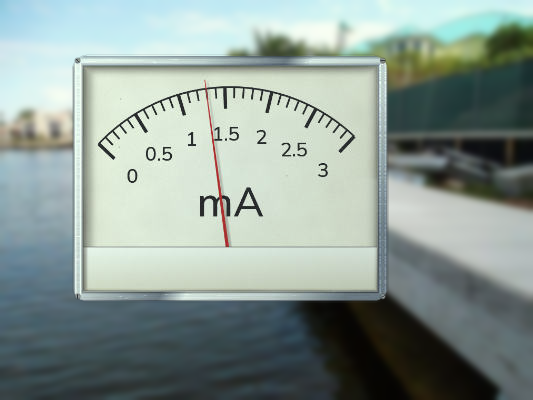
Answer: mA 1.3
